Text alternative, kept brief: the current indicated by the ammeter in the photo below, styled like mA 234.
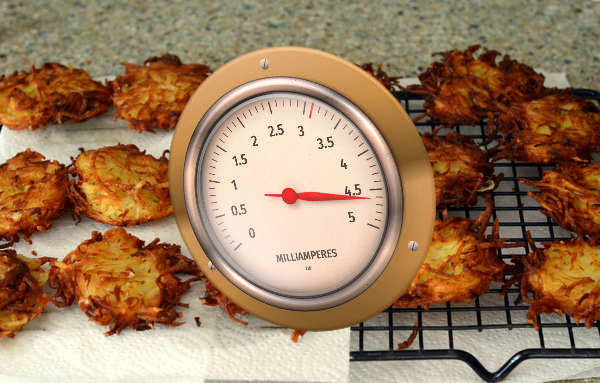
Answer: mA 4.6
